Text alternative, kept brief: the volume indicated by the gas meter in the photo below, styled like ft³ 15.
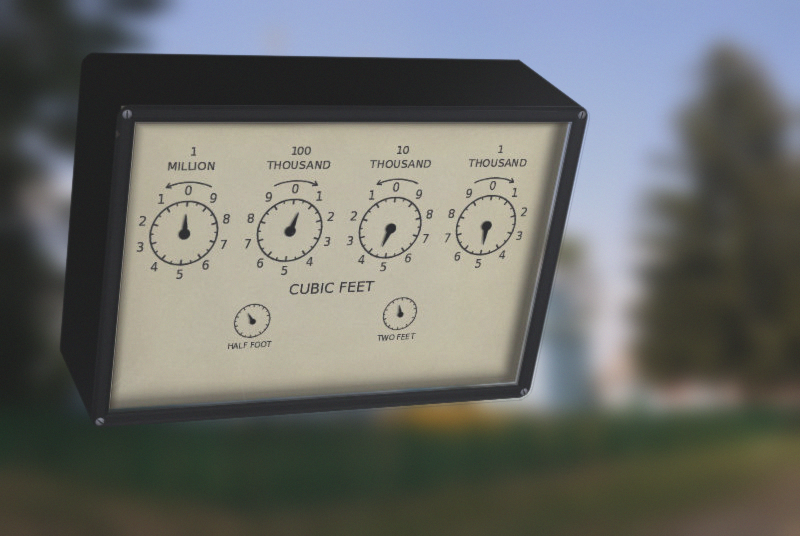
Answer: ft³ 4500
